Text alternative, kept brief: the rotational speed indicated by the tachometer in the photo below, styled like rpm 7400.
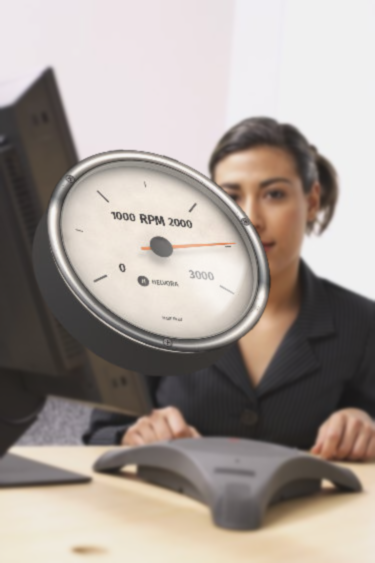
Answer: rpm 2500
